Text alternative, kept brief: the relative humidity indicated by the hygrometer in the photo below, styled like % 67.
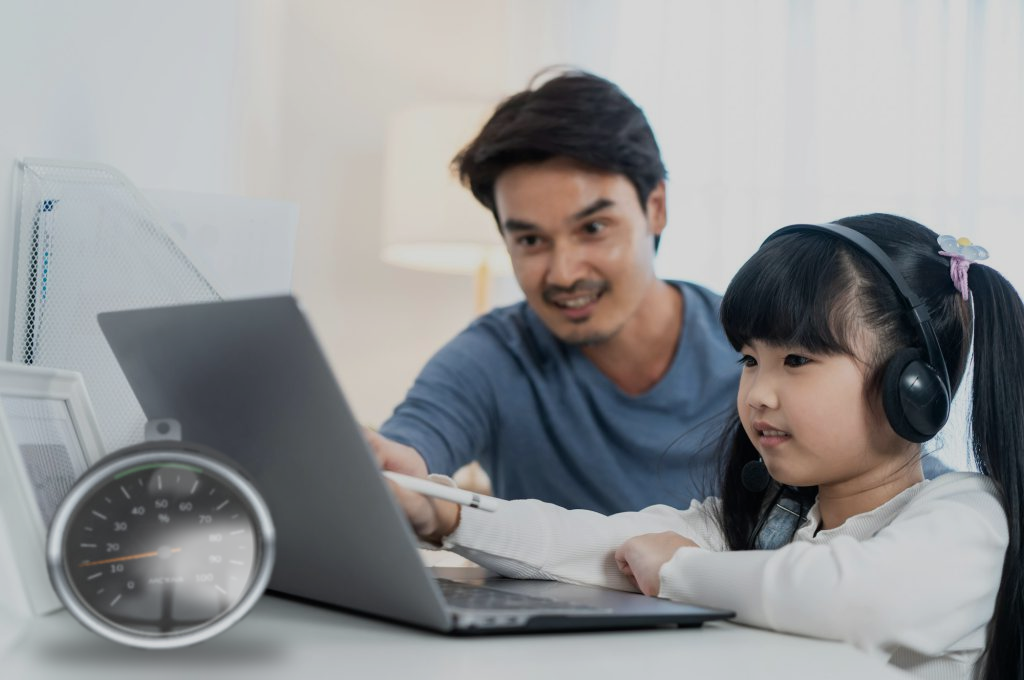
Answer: % 15
